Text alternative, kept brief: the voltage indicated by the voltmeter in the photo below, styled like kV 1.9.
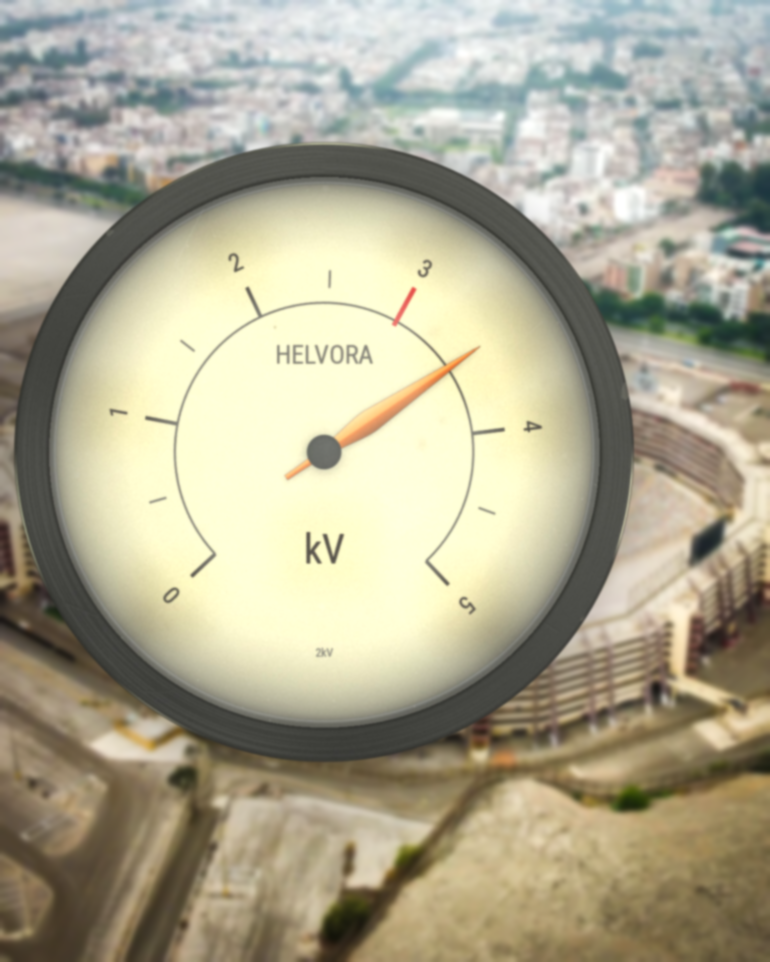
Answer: kV 3.5
